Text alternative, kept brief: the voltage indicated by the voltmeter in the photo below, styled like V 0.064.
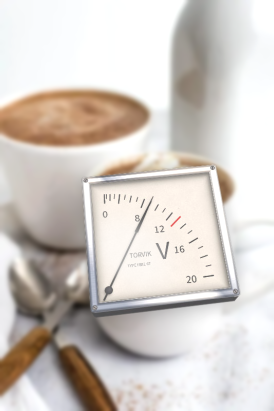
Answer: V 9
